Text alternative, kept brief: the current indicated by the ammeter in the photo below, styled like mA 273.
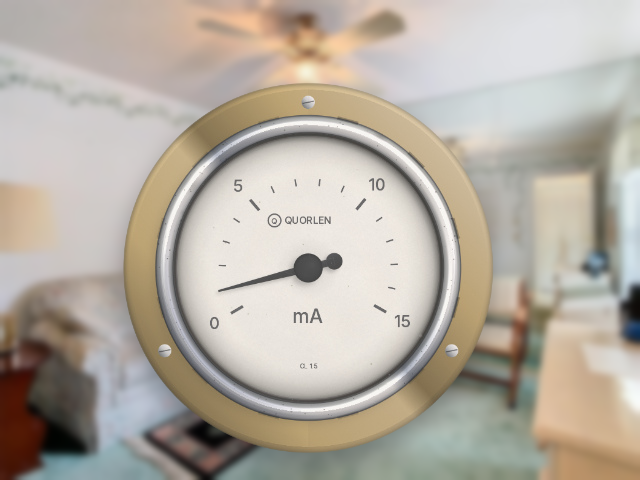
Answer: mA 1
